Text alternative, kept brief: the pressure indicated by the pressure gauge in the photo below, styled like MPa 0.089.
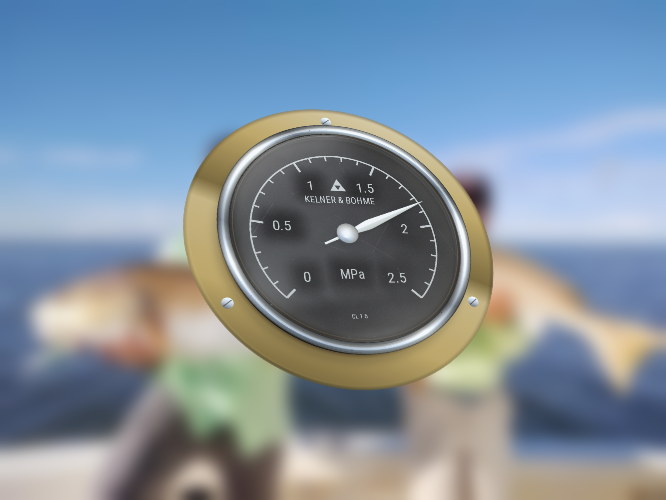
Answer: MPa 1.85
